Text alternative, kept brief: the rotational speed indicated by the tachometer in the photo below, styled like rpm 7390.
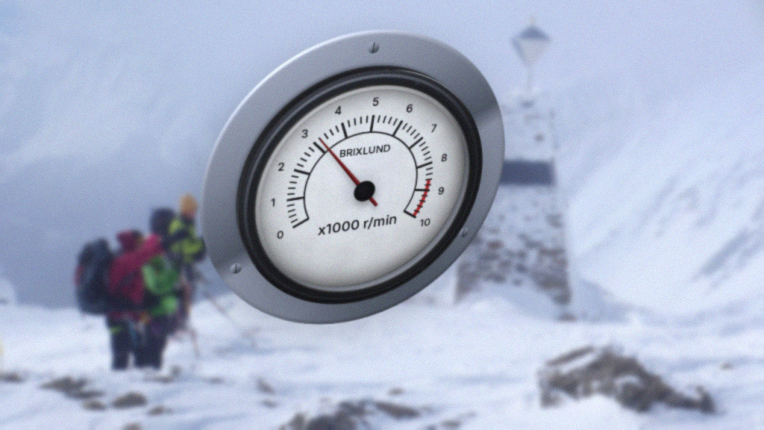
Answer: rpm 3200
